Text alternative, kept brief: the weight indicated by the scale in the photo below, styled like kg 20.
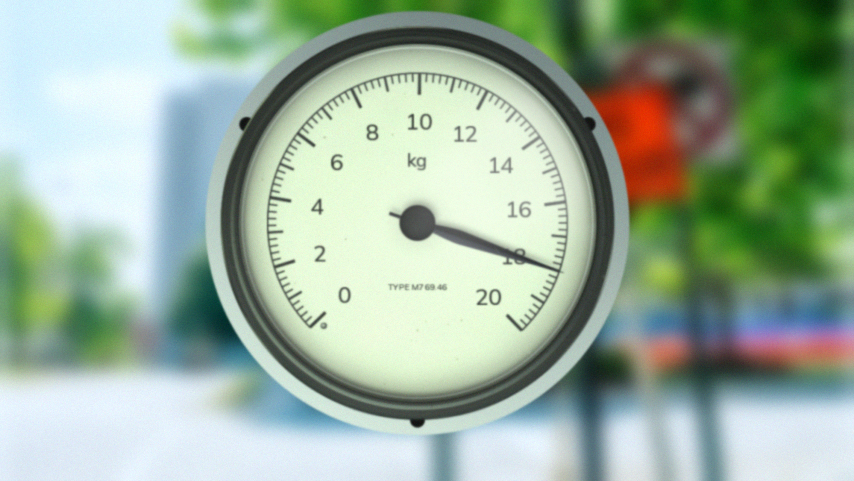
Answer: kg 18
